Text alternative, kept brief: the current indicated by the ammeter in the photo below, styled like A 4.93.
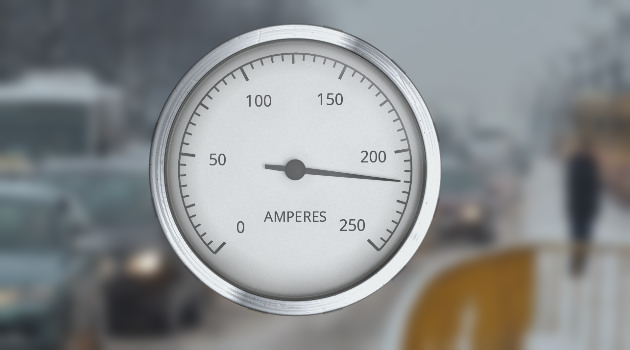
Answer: A 215
